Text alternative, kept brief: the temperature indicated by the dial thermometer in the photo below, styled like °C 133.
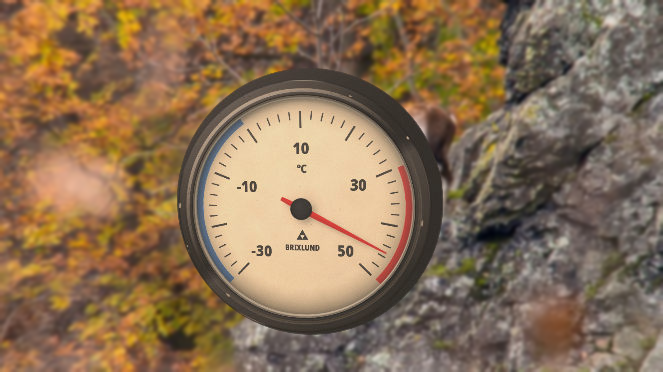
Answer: °C 45
